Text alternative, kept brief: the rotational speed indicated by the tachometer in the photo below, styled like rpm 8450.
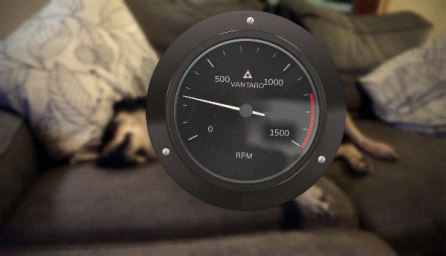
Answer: rpm 250
